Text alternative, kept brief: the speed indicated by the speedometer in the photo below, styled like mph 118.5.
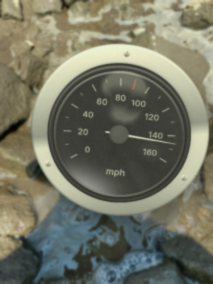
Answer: mph 145
